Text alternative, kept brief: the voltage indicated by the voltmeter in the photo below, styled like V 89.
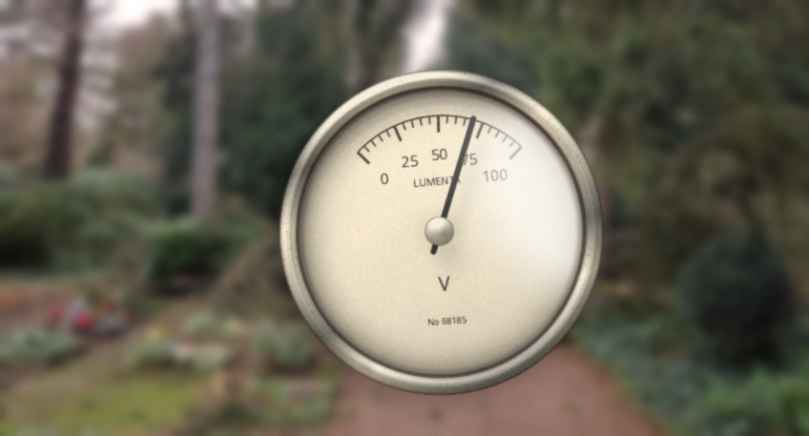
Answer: V 70
